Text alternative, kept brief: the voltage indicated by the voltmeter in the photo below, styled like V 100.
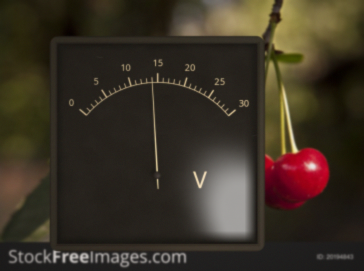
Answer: V 14
